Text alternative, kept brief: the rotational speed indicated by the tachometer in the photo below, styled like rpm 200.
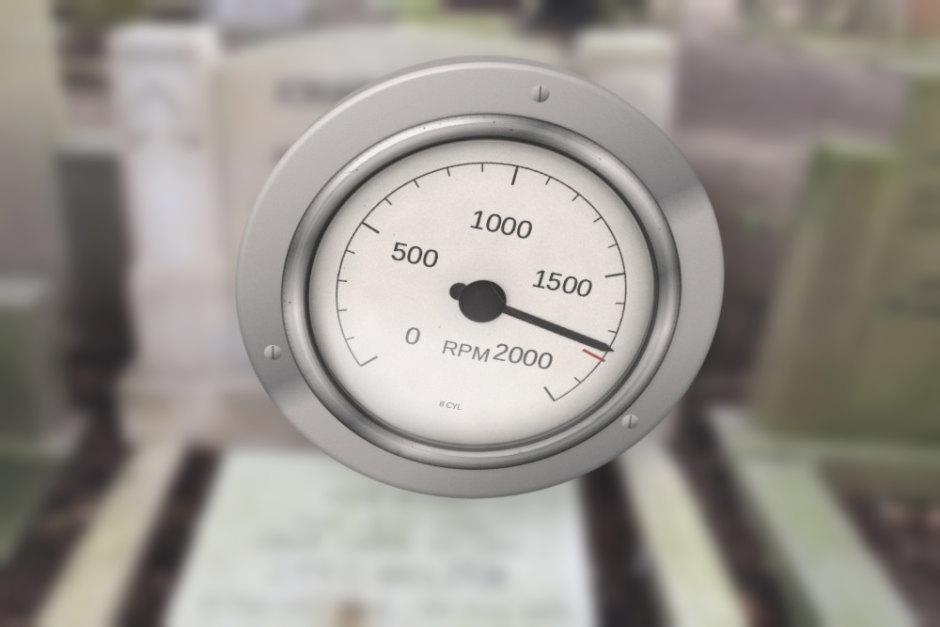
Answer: rpm 1750
